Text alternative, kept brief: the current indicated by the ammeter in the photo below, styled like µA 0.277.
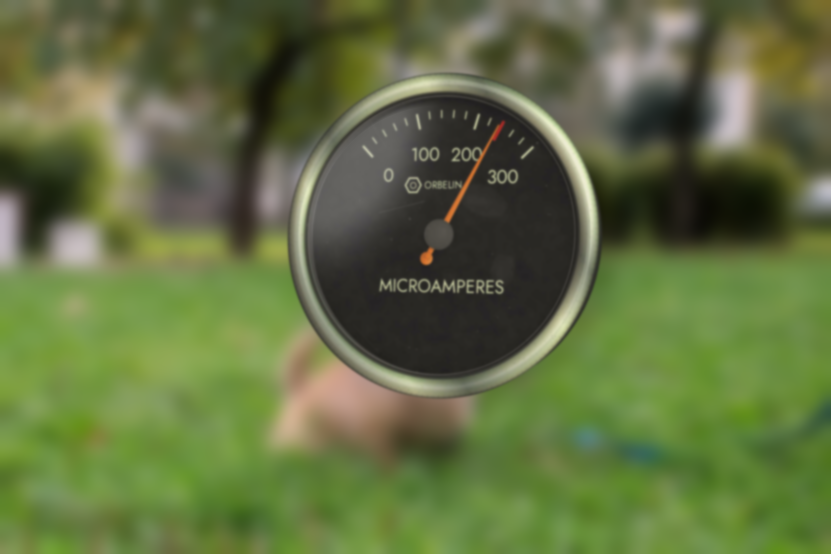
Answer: µA 240
